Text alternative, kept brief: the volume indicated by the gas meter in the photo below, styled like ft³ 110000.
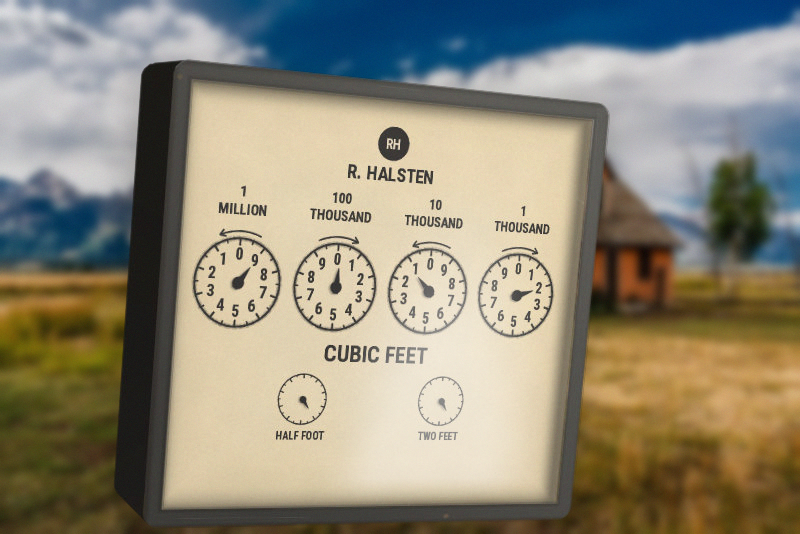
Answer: ft³ 901200
